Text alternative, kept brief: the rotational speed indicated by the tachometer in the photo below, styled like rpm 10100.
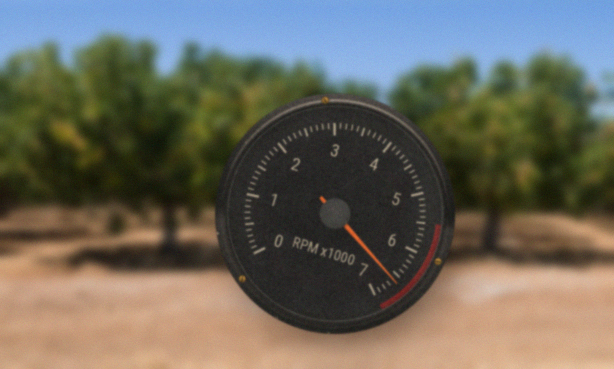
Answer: rpm 6600
